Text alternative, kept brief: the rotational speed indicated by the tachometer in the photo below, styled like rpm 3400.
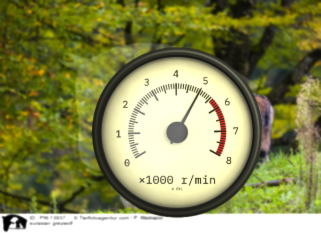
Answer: rpm 5000
